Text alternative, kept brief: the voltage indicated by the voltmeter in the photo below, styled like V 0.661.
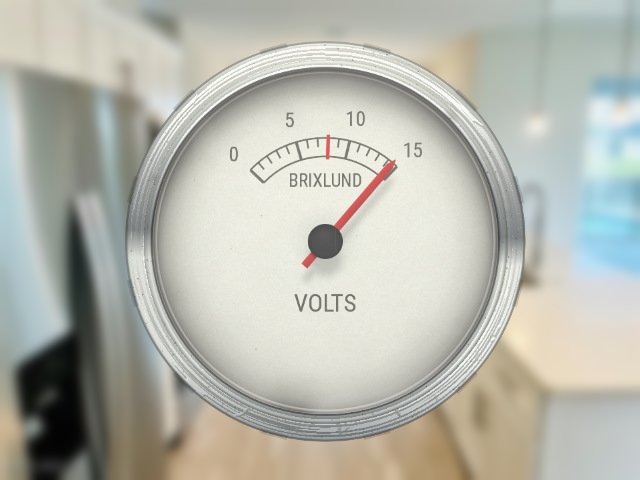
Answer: V 14.5
